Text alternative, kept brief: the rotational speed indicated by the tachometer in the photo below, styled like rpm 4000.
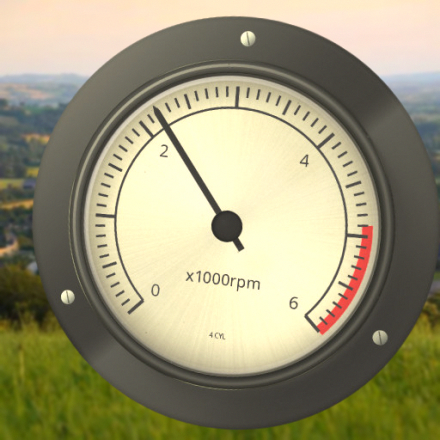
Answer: rpm 2200
